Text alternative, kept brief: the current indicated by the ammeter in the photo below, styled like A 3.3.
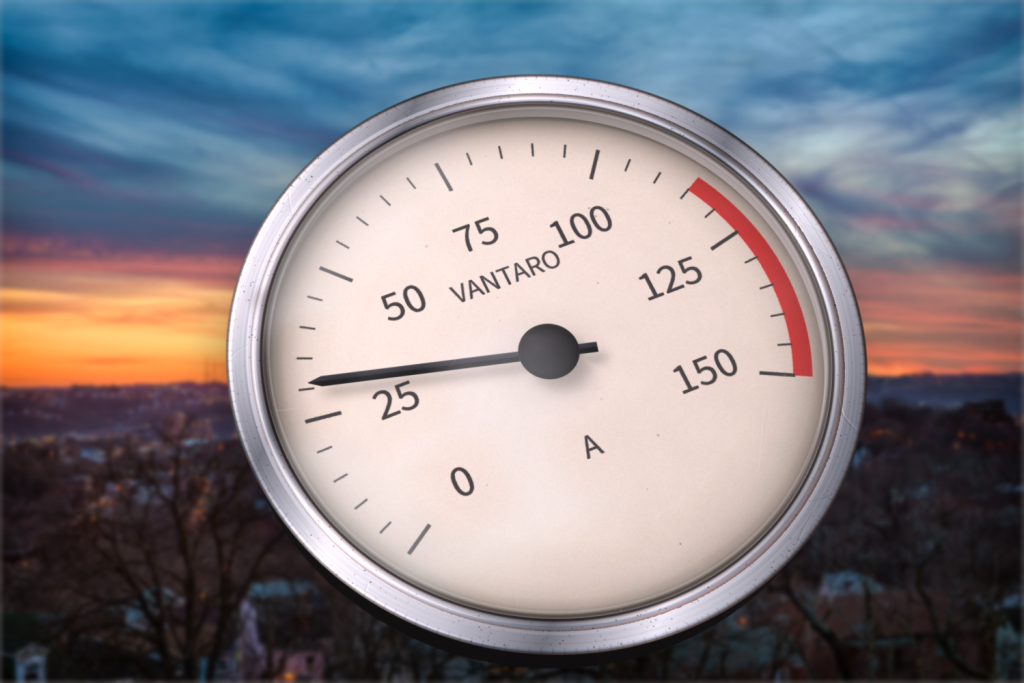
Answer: A 30
